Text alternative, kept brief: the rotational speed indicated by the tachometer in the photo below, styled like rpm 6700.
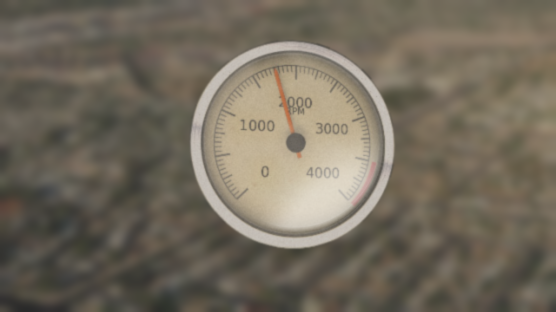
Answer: rpm 1750
